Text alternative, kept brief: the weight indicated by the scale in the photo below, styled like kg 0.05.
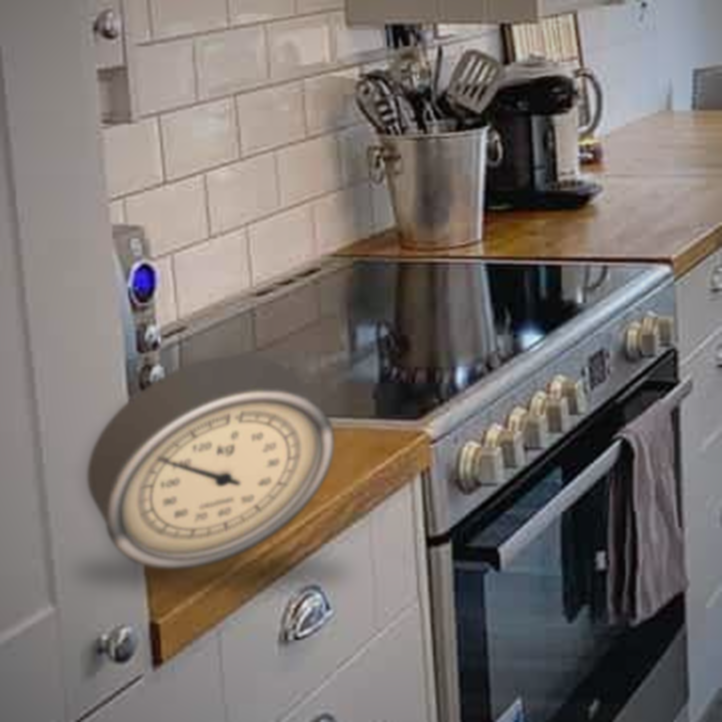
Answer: kg 110
